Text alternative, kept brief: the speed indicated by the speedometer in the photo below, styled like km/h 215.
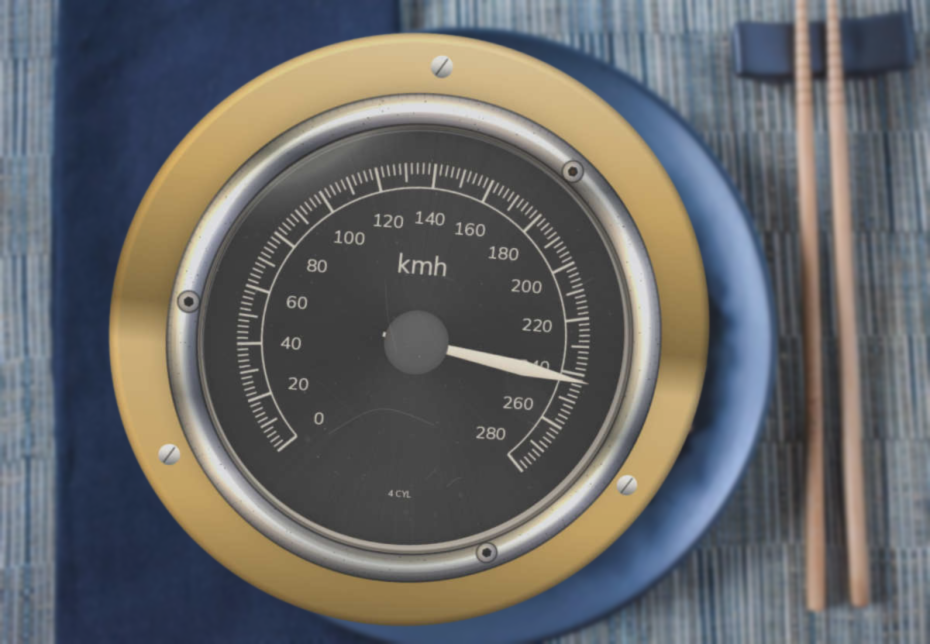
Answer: km/h 242
